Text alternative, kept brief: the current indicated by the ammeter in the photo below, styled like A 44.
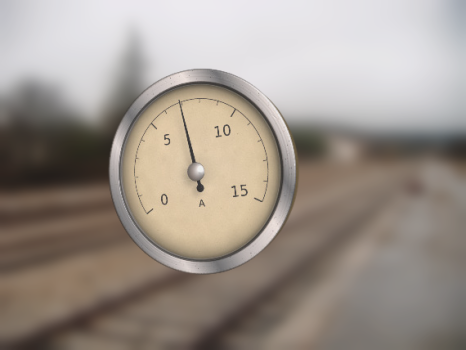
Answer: A 7
